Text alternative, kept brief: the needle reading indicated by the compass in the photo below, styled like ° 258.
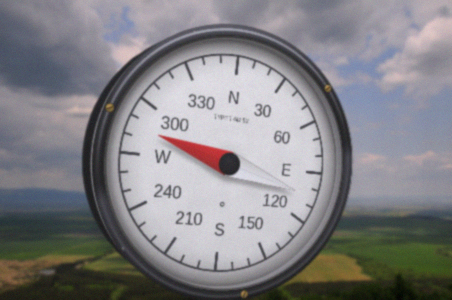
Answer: ° 285
